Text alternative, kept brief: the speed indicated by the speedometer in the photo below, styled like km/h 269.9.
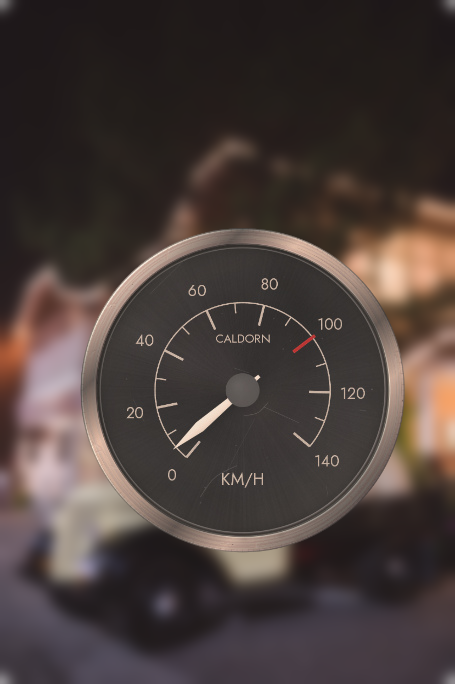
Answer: km/h 5
